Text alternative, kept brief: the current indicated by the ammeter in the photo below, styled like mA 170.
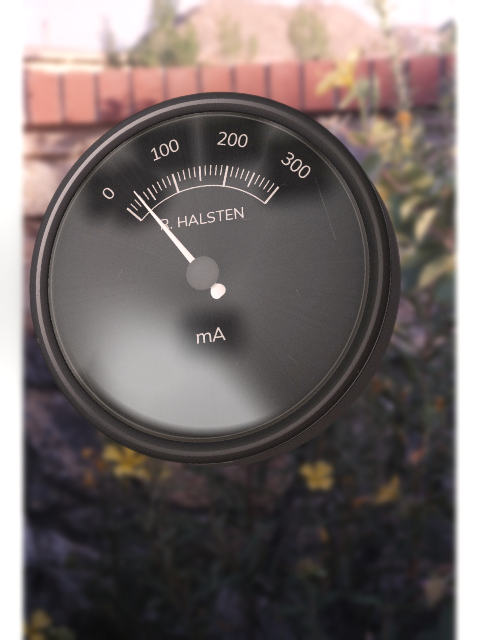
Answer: mA 30
